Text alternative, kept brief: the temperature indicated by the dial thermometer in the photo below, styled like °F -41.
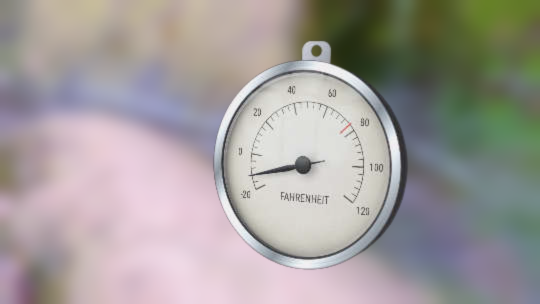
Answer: °F -12
